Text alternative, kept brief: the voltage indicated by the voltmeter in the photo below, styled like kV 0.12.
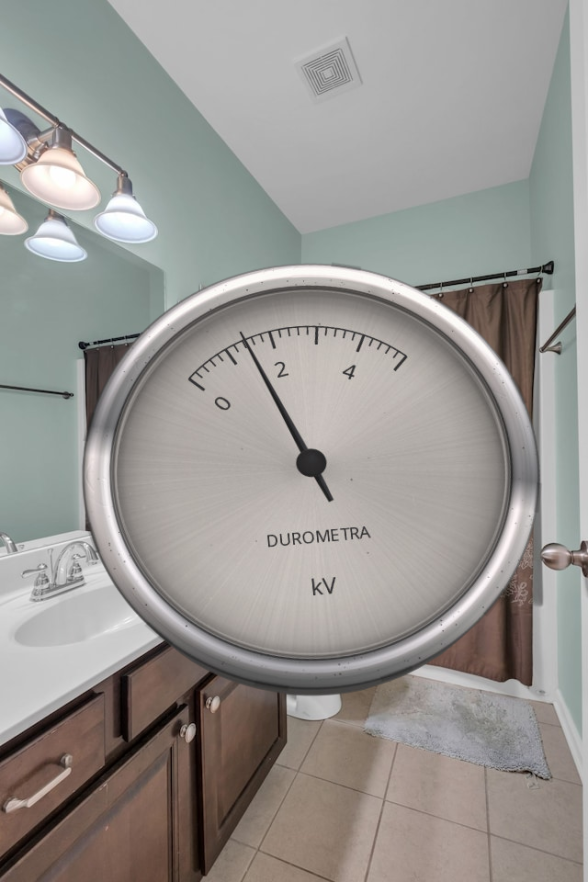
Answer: kV 1.4
